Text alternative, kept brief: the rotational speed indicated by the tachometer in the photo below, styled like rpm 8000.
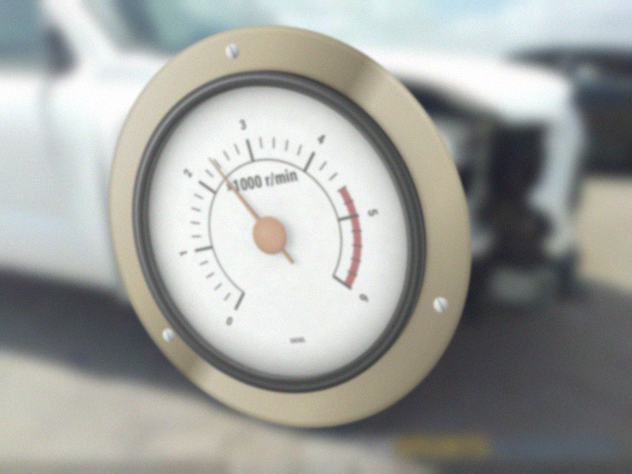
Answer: rpm 2400
